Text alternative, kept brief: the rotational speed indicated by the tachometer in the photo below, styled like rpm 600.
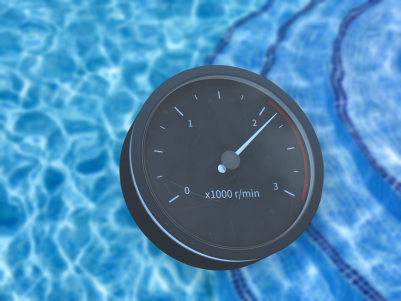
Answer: rpm 2125
